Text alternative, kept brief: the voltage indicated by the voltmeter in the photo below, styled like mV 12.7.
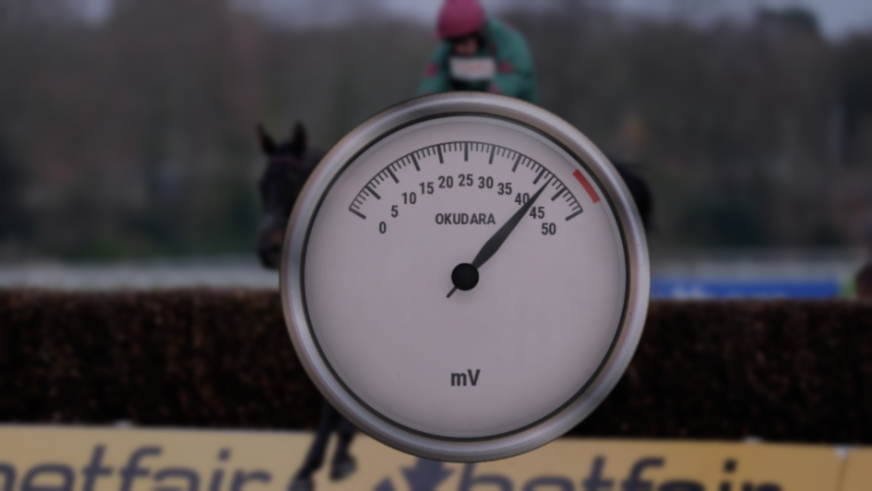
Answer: mV 42
